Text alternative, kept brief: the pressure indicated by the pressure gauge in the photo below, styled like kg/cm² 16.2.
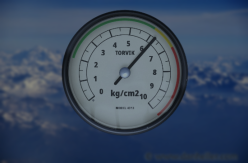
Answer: kg/cm² 6.25
